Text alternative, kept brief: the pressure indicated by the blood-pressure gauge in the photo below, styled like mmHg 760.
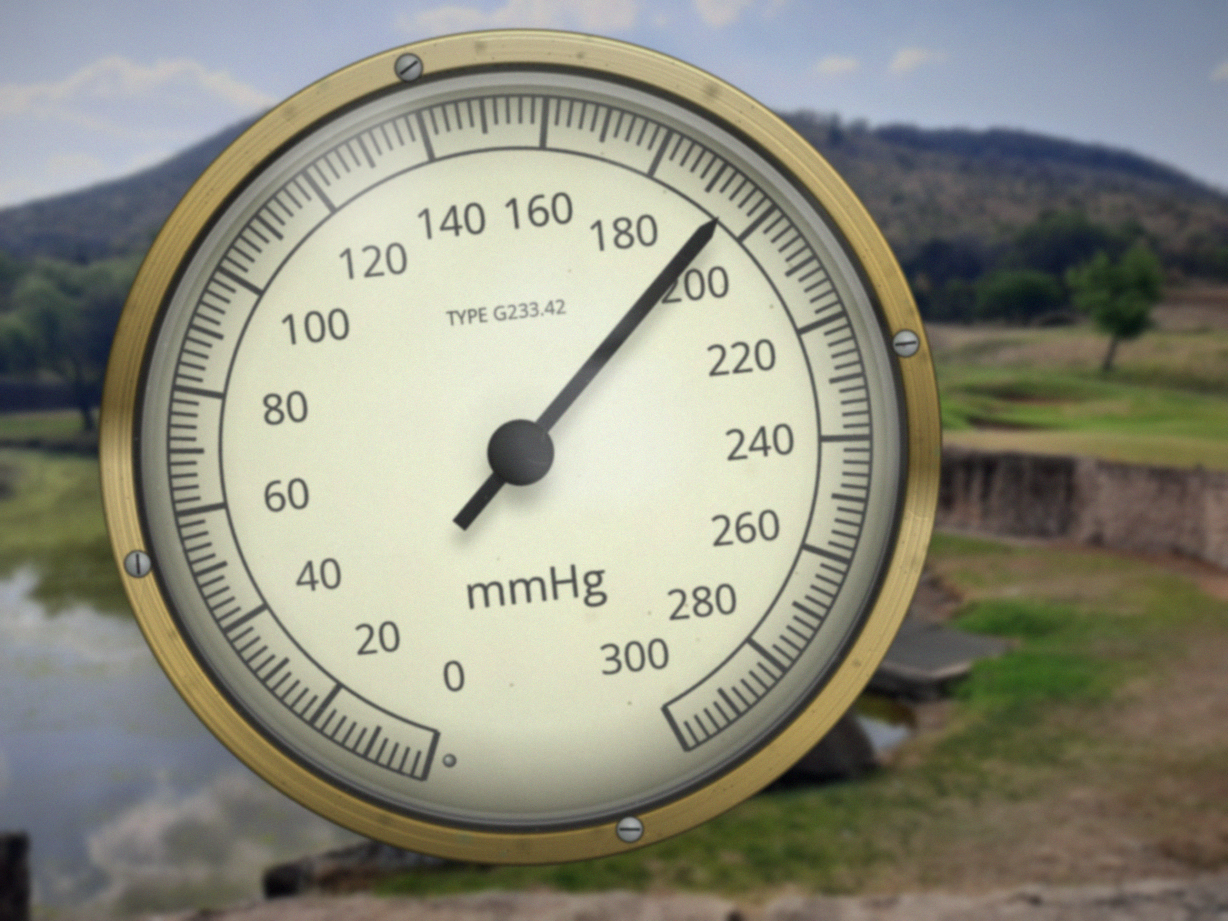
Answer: mmHg 194
